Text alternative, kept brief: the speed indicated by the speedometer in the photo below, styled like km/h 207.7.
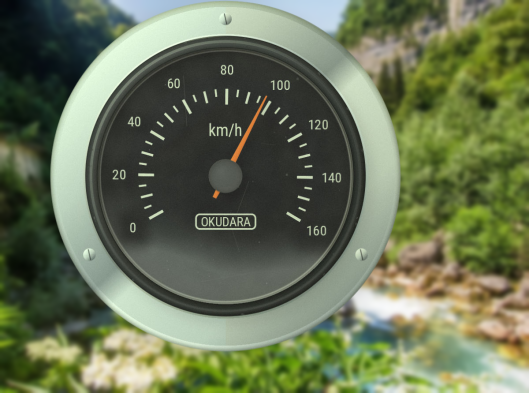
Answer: km/h 97.5
